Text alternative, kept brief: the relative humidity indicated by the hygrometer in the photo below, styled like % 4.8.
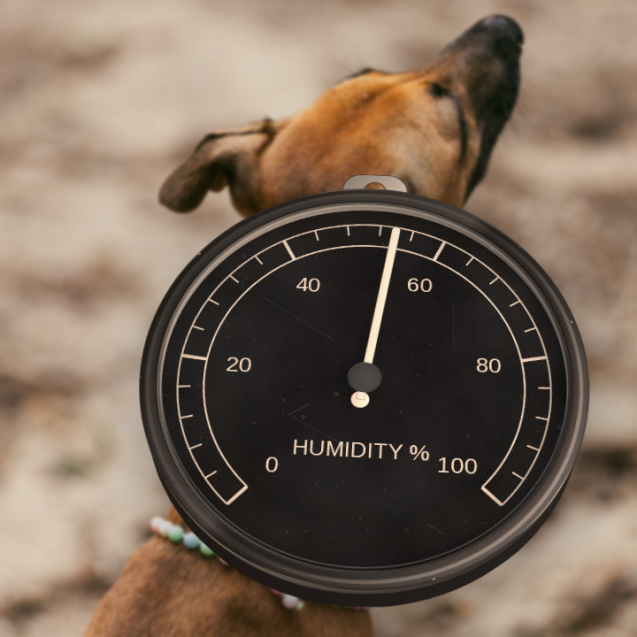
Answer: % 54
